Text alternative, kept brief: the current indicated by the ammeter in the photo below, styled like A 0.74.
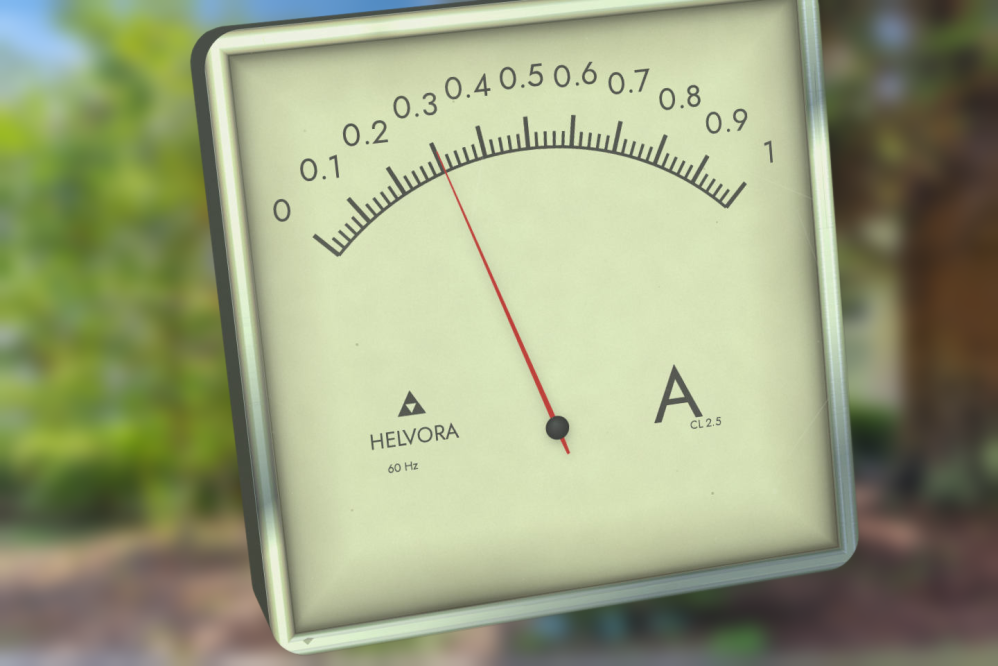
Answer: A 0.3
